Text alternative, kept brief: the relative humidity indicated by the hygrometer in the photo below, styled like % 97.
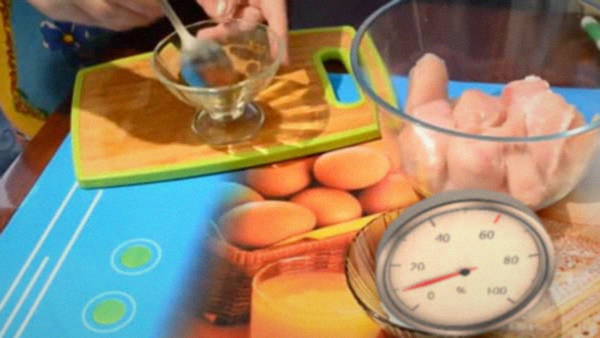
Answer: % 10
